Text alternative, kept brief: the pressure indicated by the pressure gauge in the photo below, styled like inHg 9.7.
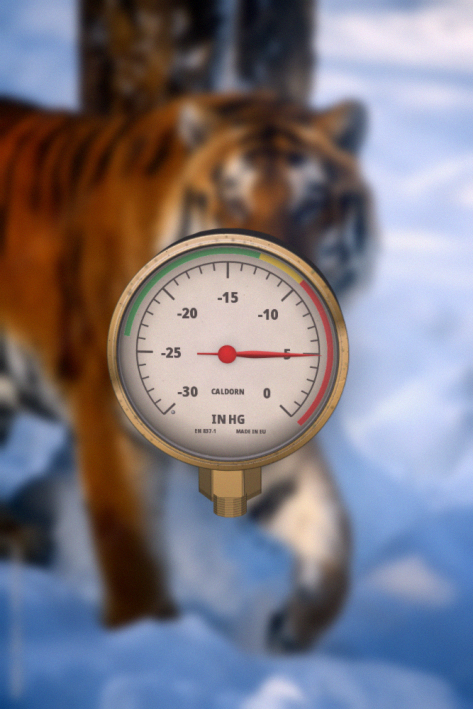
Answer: inHg -5
